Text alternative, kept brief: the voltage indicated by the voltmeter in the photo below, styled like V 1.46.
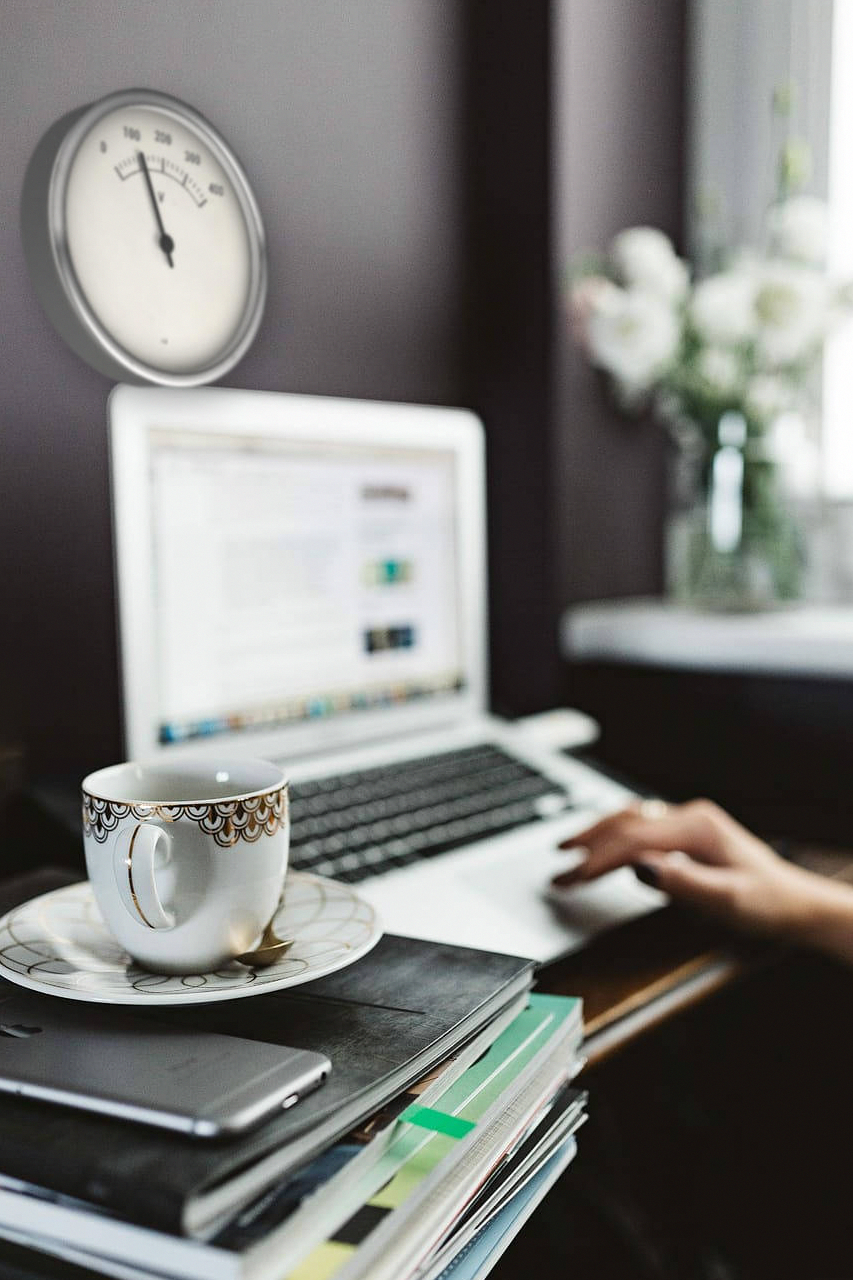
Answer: V 100
